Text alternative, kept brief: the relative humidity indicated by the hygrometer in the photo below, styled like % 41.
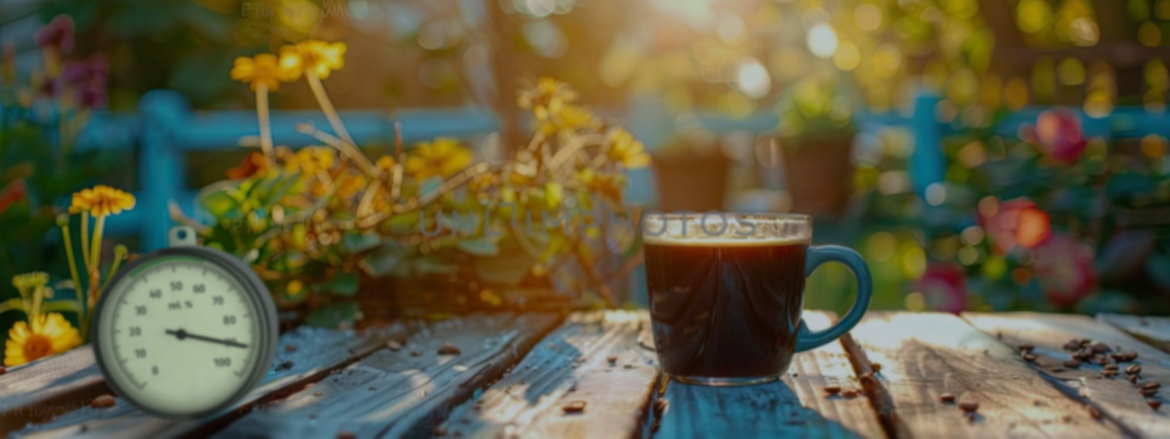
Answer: % 90
